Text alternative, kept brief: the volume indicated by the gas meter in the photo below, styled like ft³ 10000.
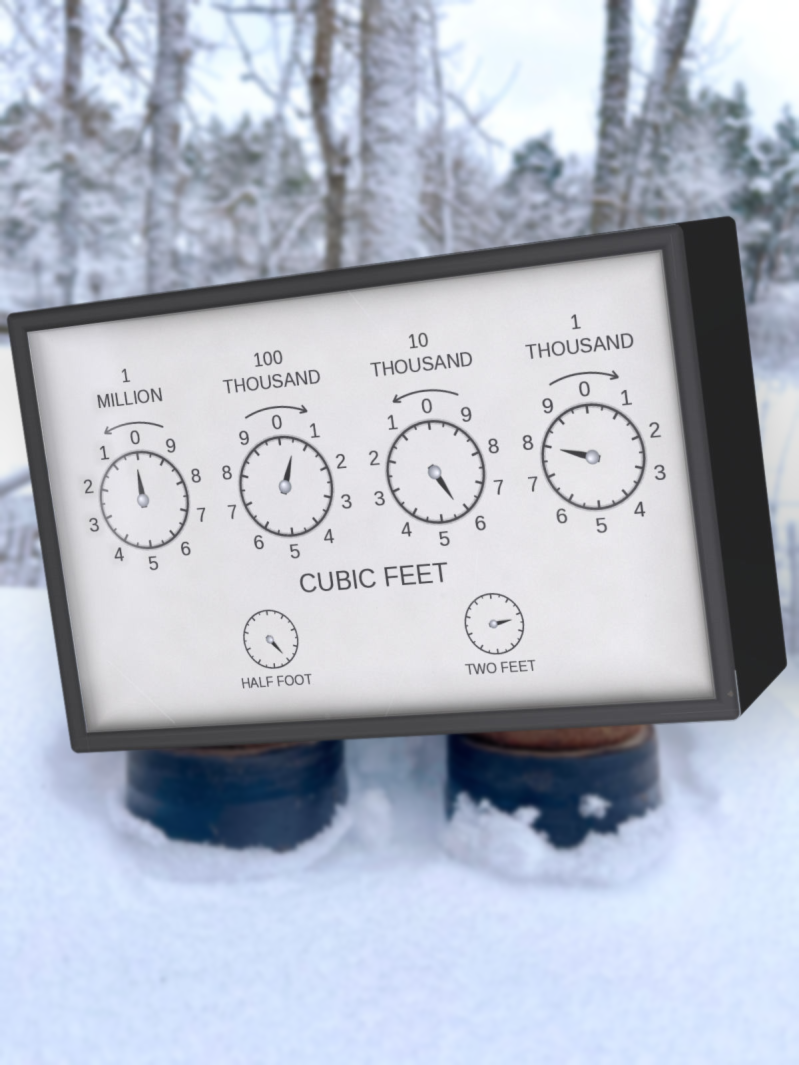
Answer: ft³ 5800
